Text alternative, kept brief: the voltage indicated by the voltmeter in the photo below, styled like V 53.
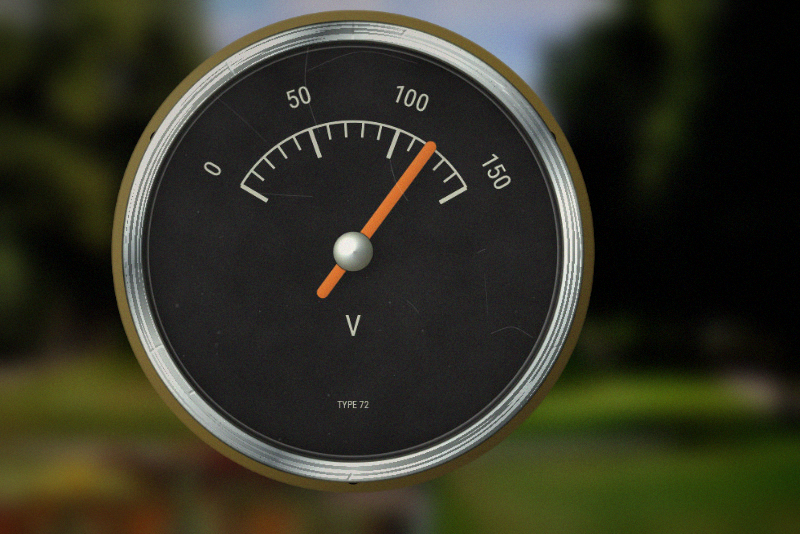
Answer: V 120
